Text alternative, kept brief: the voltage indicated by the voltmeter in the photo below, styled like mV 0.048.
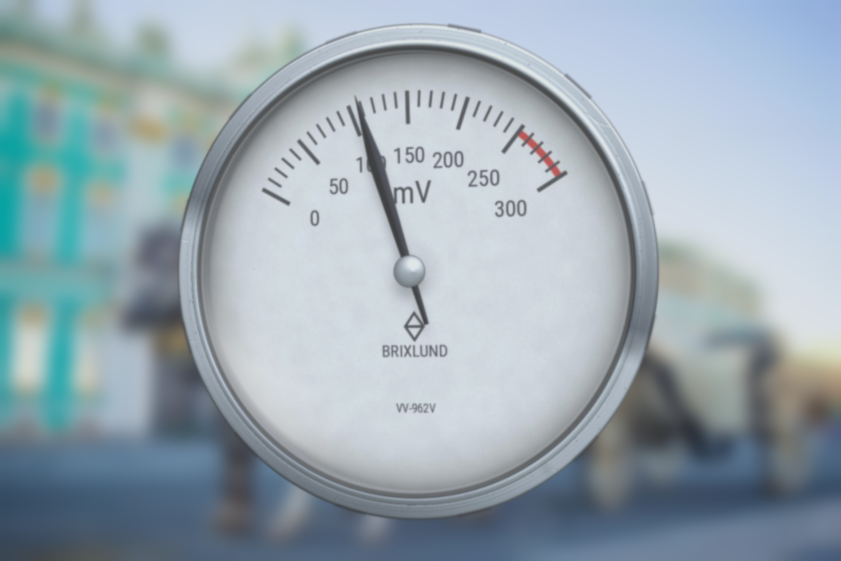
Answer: mV 110
